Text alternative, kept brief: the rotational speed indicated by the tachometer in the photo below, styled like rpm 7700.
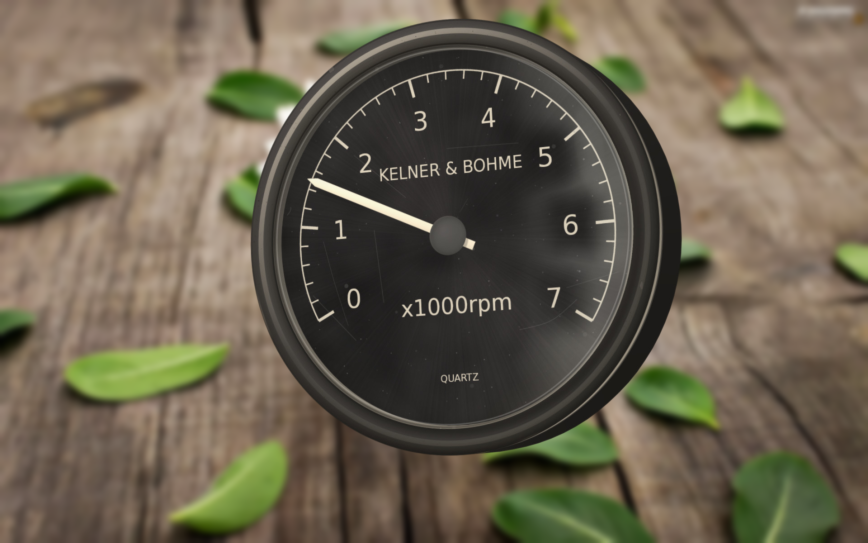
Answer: rpm 1500
